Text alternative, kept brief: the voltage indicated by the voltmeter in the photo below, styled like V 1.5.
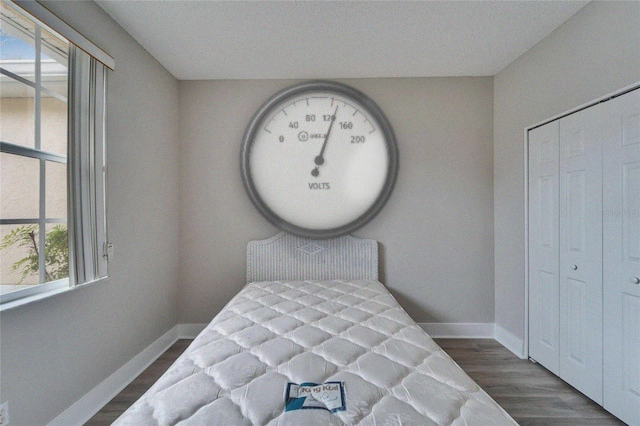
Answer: V 130
